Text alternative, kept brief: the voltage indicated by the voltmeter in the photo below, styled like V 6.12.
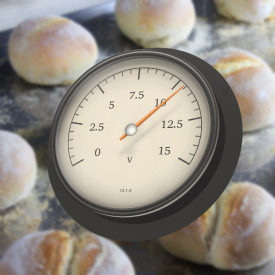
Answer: V 10.5
